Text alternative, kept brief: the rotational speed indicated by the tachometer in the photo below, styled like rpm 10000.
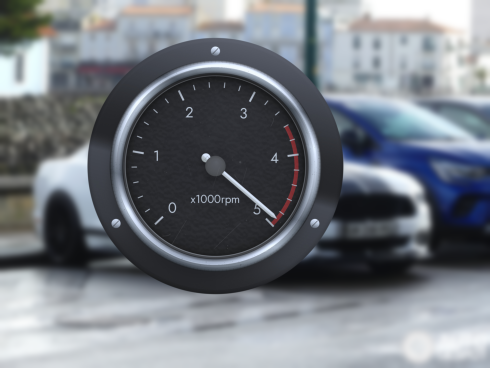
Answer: rpm 4900
